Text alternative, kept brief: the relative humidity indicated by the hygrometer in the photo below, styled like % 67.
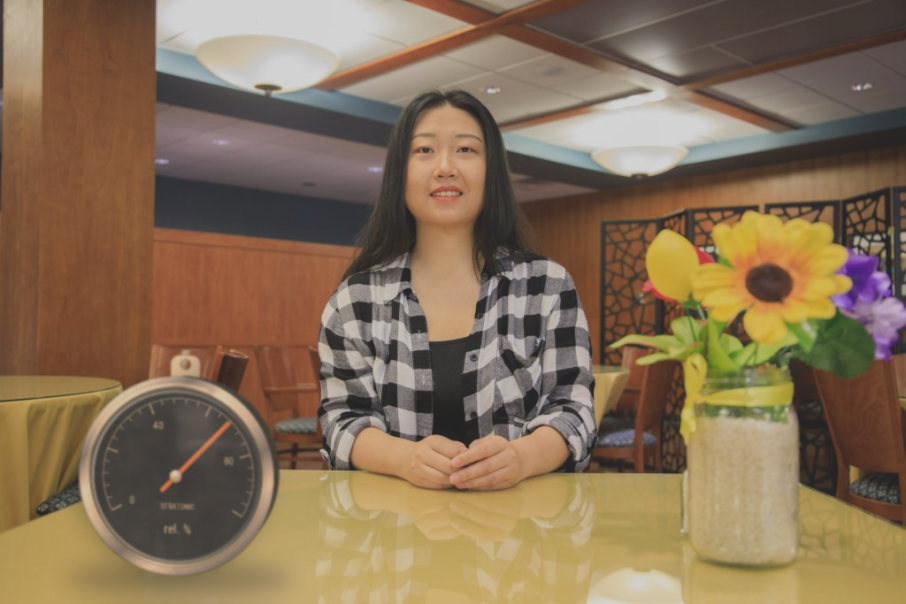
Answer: % 68
